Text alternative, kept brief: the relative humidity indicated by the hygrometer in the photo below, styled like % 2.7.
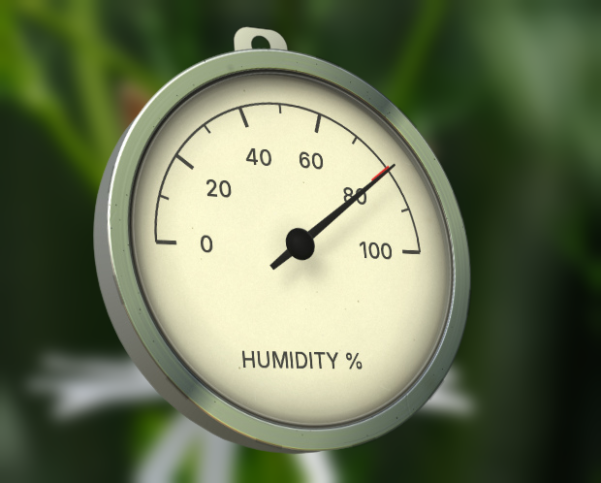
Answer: % 80
